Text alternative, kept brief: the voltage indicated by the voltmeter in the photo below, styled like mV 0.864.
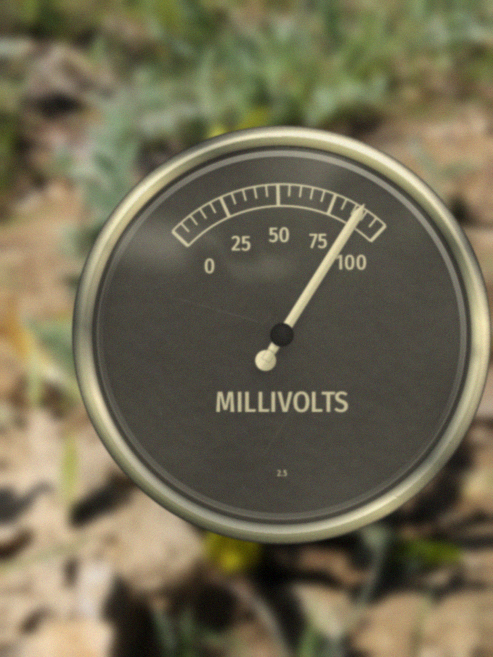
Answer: mV 87.5
